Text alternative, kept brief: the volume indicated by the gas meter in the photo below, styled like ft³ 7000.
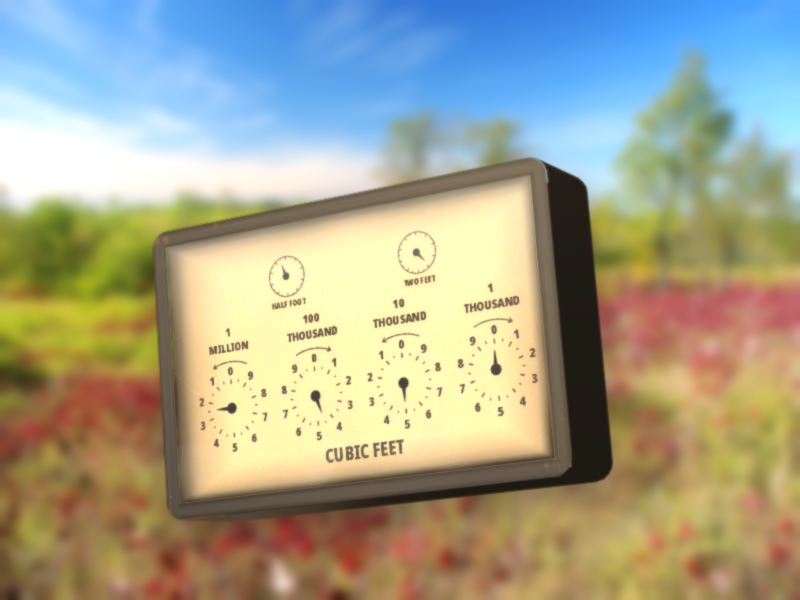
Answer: ft³ 245000
